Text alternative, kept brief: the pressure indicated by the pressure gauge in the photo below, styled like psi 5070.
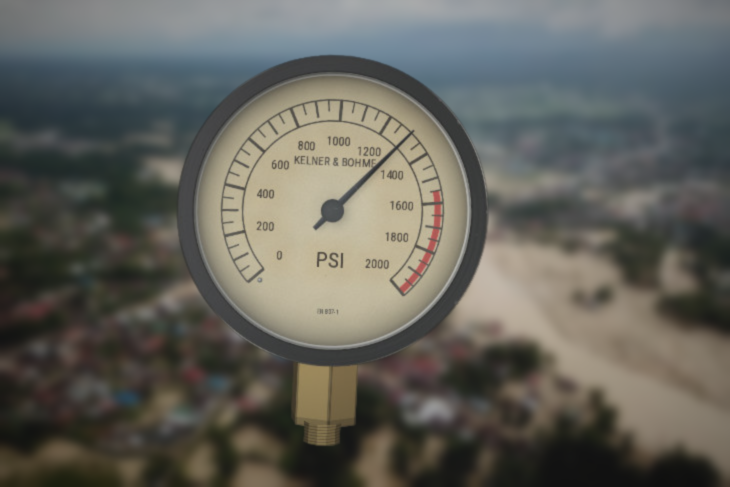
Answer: psi 1300
